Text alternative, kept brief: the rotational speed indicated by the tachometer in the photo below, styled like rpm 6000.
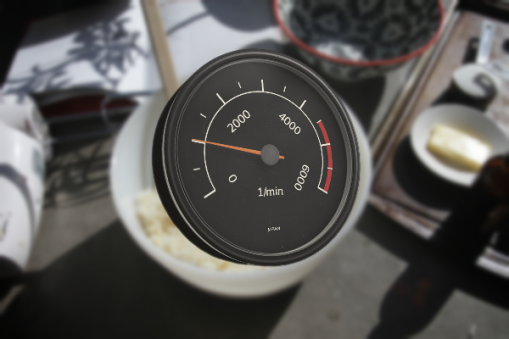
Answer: rpm 1000
